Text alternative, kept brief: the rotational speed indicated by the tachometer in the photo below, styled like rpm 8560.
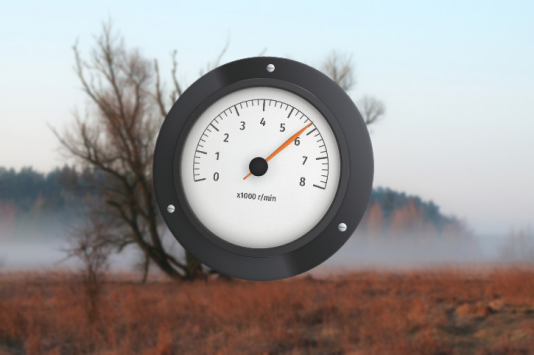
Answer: rpm 5800
